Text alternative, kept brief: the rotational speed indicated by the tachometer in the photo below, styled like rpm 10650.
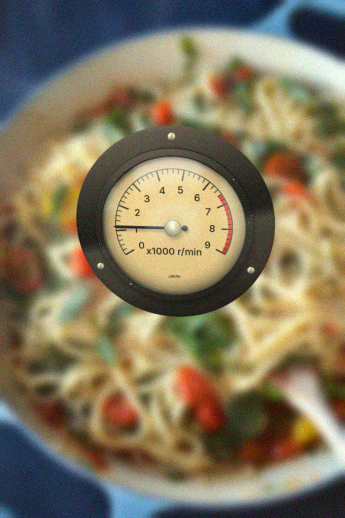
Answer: rpm 1200
